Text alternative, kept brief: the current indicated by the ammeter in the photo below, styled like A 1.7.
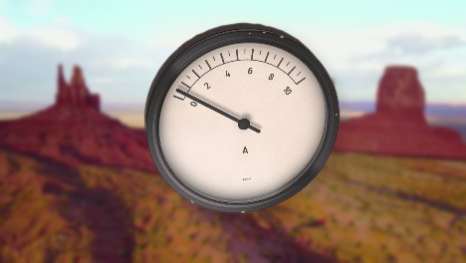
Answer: A 0.5
